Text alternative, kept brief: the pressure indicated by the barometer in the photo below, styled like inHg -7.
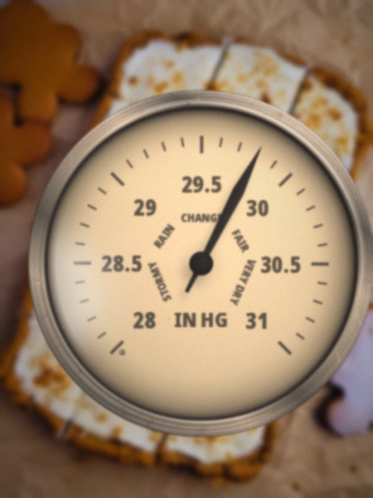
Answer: inHg 29.8
